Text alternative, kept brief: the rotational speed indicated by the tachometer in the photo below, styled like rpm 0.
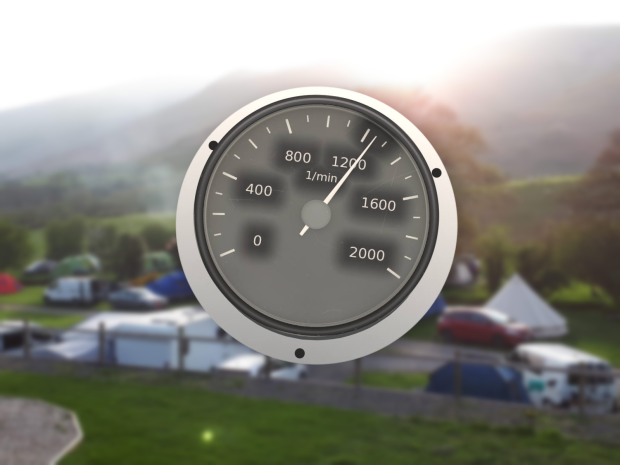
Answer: rpm 1250
